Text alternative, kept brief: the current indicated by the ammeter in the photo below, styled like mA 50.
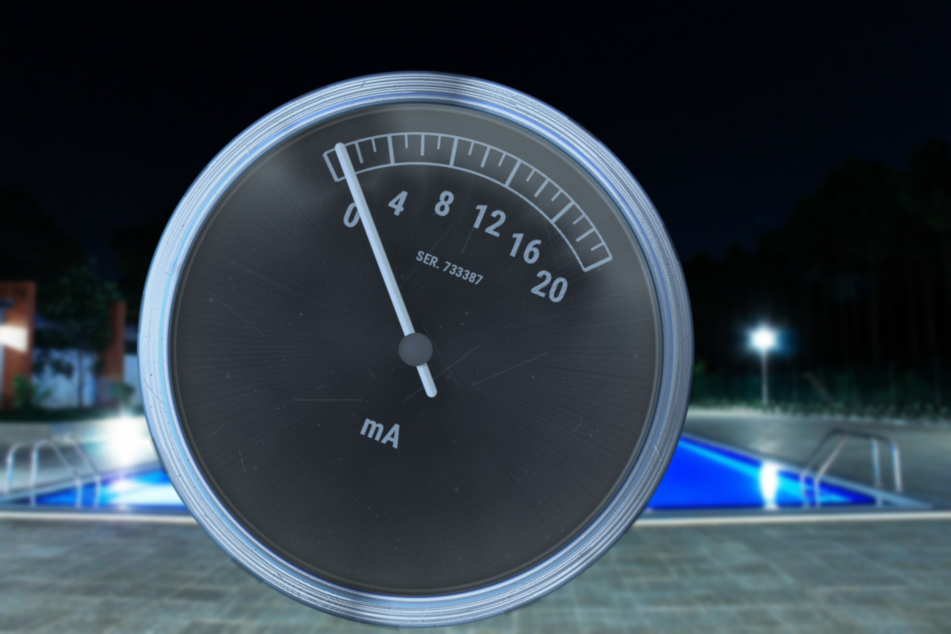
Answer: mA 1
